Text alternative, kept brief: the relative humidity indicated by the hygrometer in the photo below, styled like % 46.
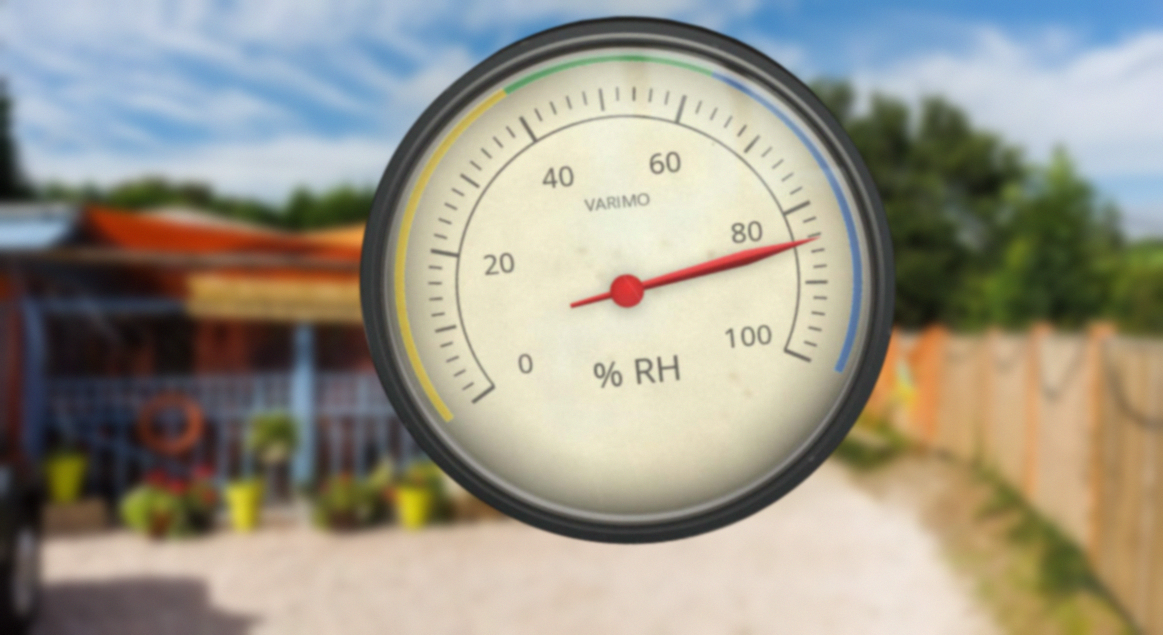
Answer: % 84
